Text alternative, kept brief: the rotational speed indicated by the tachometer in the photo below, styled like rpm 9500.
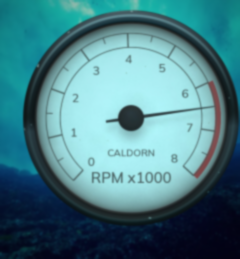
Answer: rpm 6500
